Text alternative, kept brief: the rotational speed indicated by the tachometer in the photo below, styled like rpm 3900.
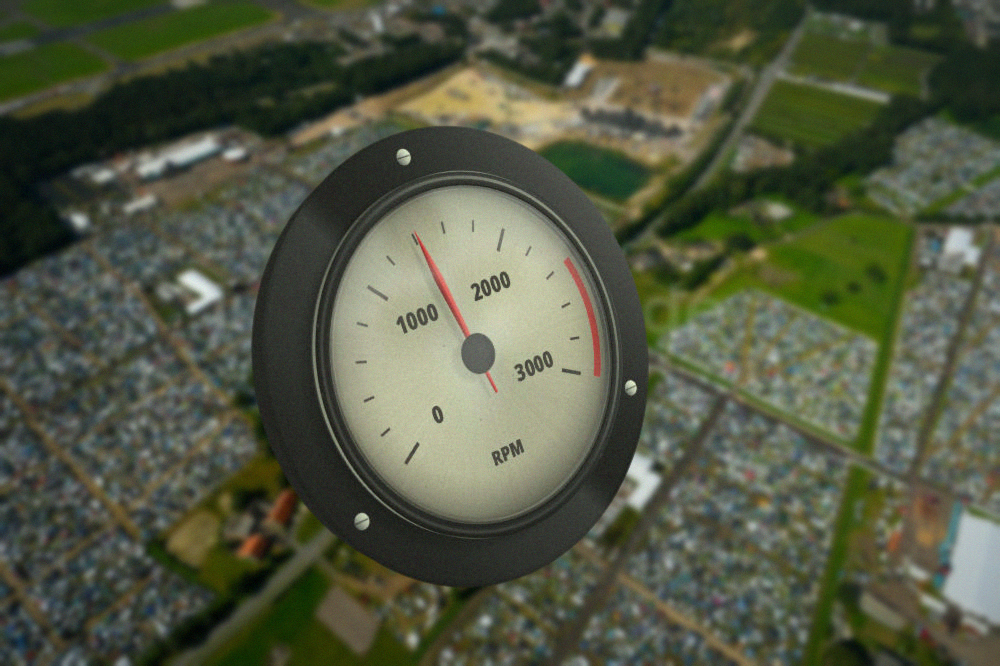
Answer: rpm 1400
